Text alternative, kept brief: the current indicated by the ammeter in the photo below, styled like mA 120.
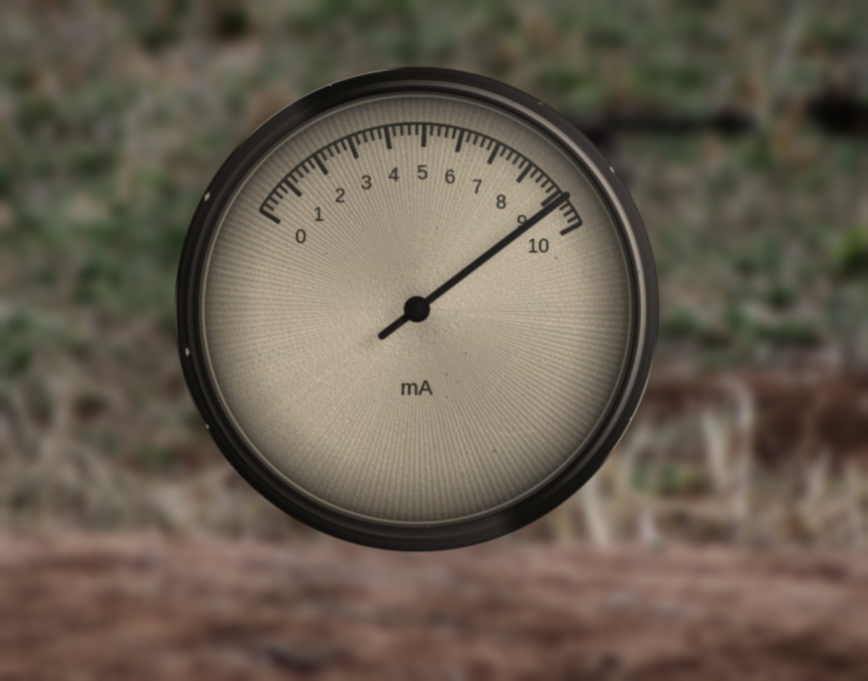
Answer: mA 9.2
